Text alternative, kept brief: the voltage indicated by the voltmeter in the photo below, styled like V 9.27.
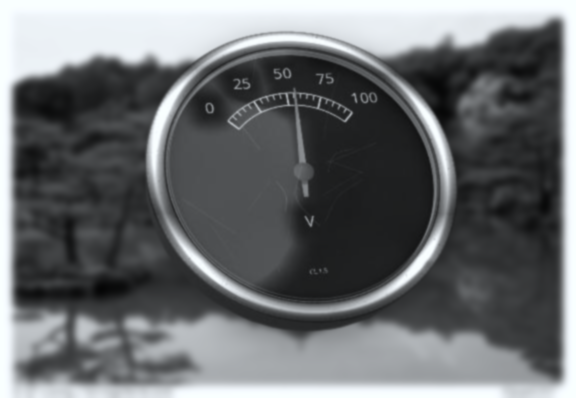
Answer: V 55
